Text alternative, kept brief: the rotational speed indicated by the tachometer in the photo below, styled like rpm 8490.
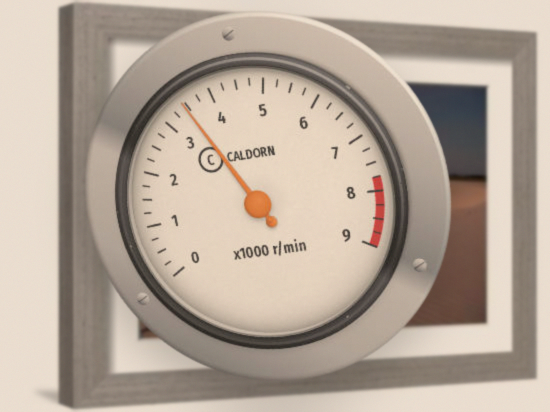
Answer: rpm 3500
